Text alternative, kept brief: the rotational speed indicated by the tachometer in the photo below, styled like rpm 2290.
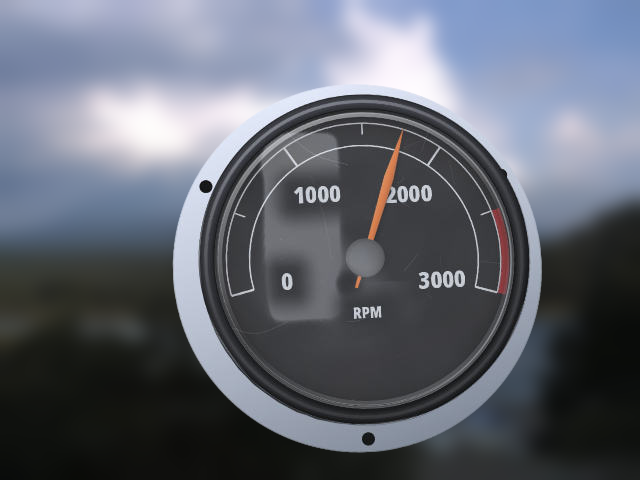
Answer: rpm 1750
